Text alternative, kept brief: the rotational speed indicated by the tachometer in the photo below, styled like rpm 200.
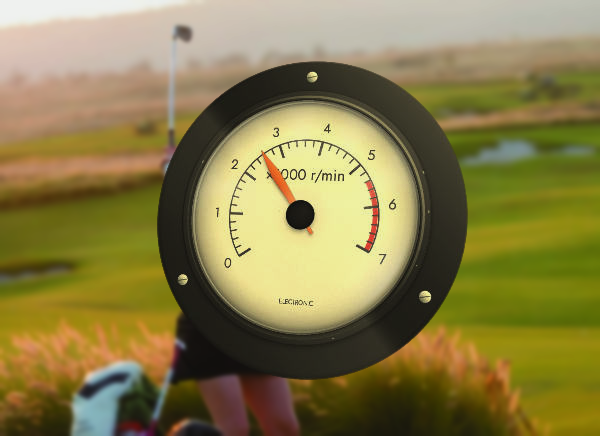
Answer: rpm 2600
